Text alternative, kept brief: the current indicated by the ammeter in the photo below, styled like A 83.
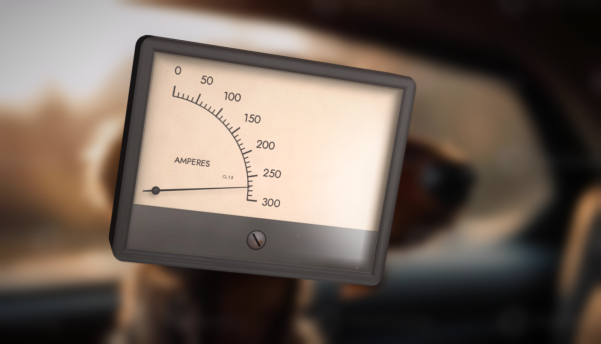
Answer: A 270
